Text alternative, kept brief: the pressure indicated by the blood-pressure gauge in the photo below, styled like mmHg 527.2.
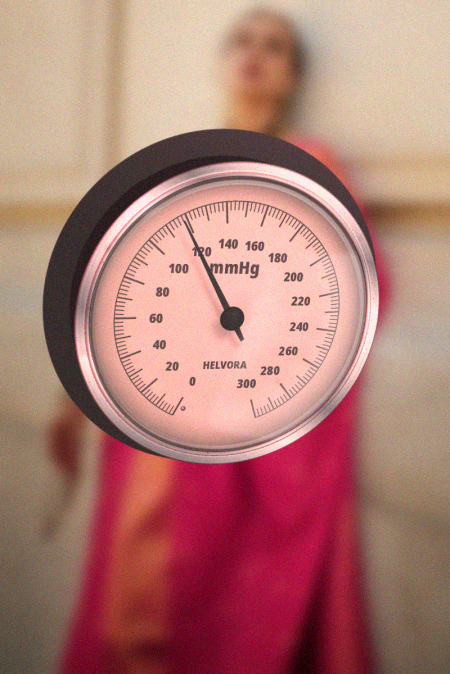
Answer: mmHg 118
